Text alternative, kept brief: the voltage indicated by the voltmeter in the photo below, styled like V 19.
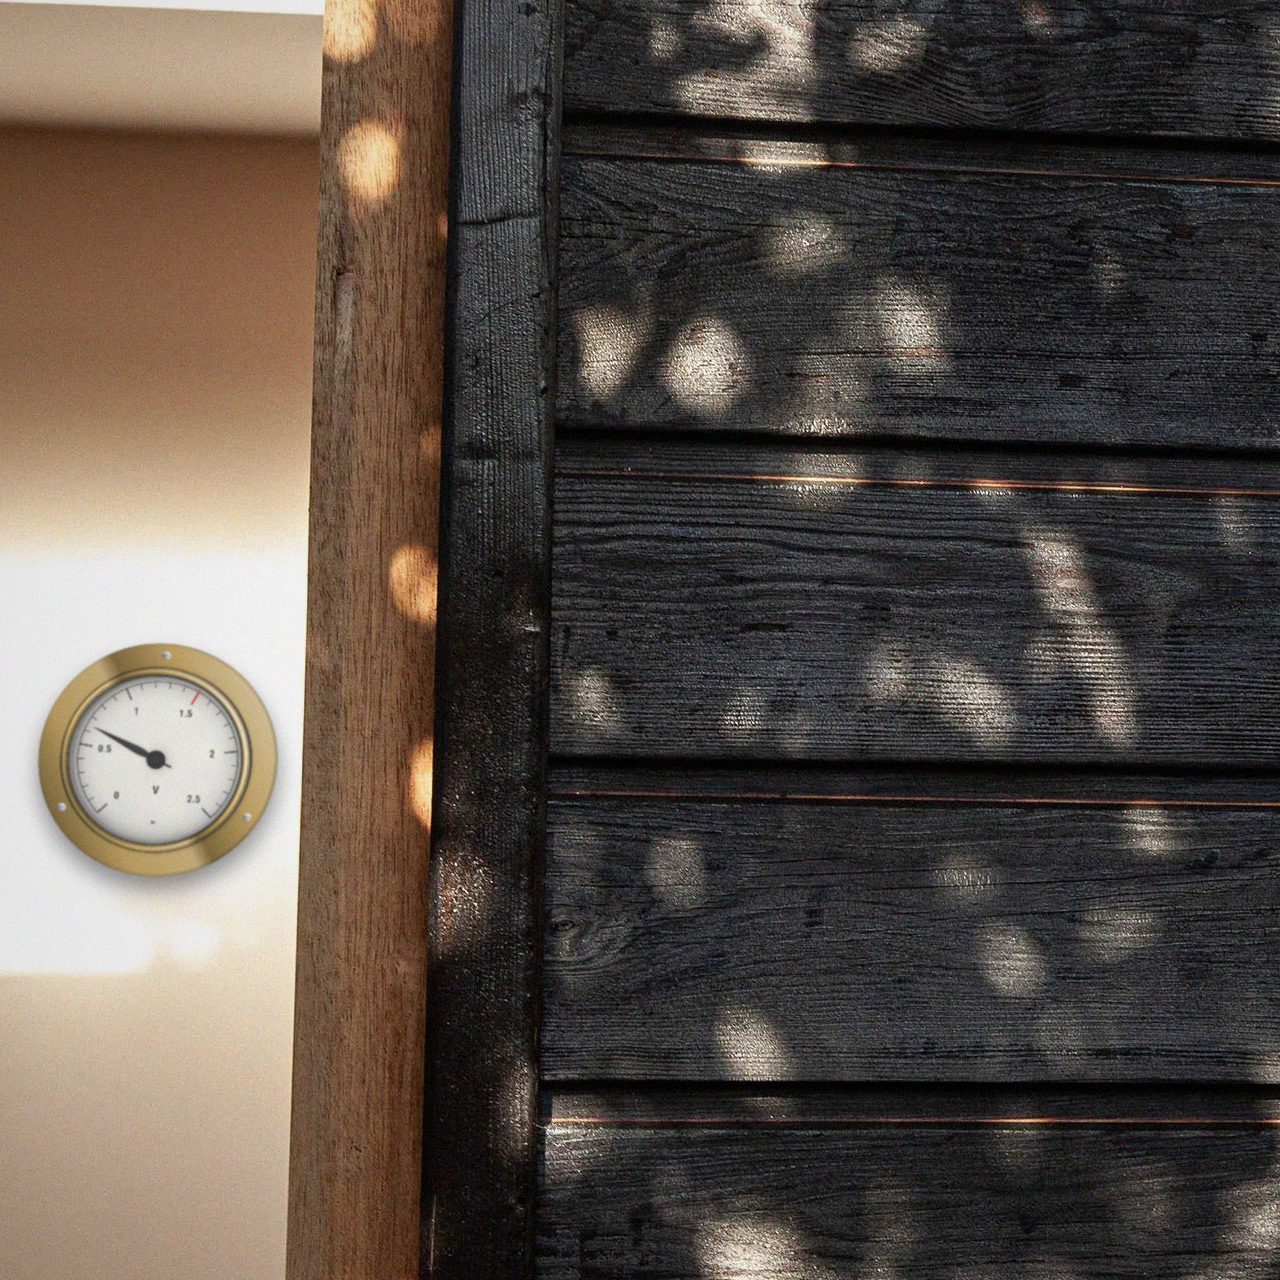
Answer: V 0.65
